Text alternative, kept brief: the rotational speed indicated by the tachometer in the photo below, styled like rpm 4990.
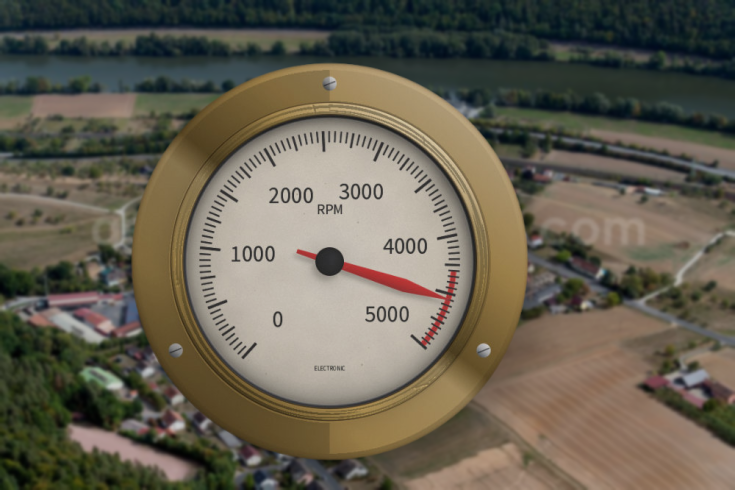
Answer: rpm 4550
